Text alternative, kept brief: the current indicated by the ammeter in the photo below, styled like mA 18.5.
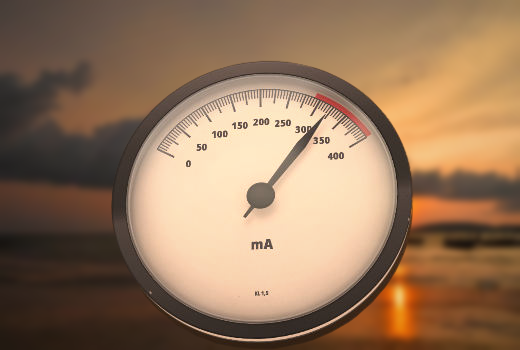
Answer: mA 325
